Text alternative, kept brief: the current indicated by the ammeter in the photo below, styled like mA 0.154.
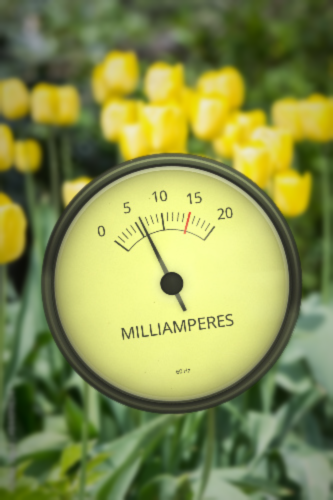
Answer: mA 6
